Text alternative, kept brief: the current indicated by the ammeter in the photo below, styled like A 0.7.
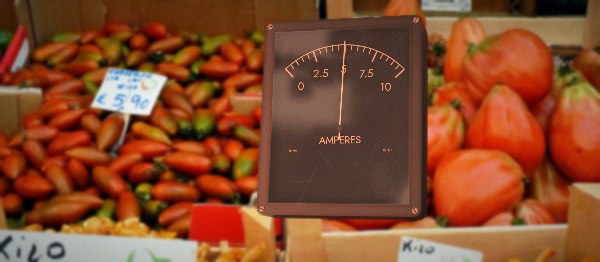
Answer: A 5
